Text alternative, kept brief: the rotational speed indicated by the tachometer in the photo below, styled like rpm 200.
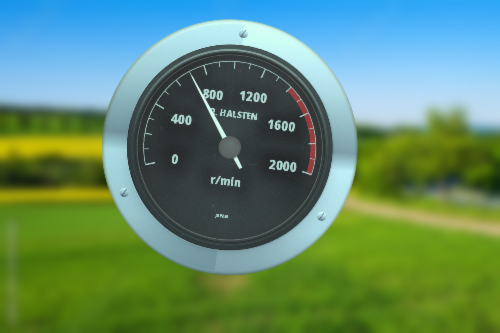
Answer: rpm 700
